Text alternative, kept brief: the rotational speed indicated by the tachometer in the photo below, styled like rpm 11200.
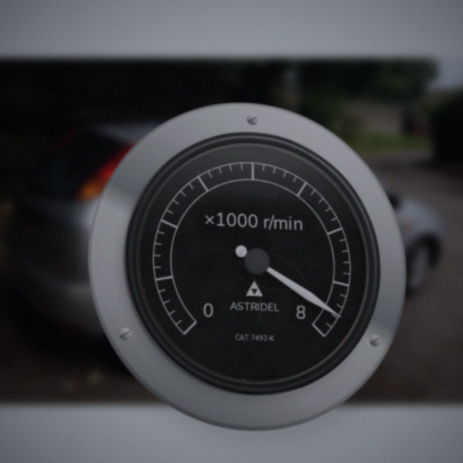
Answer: rpm 7600
